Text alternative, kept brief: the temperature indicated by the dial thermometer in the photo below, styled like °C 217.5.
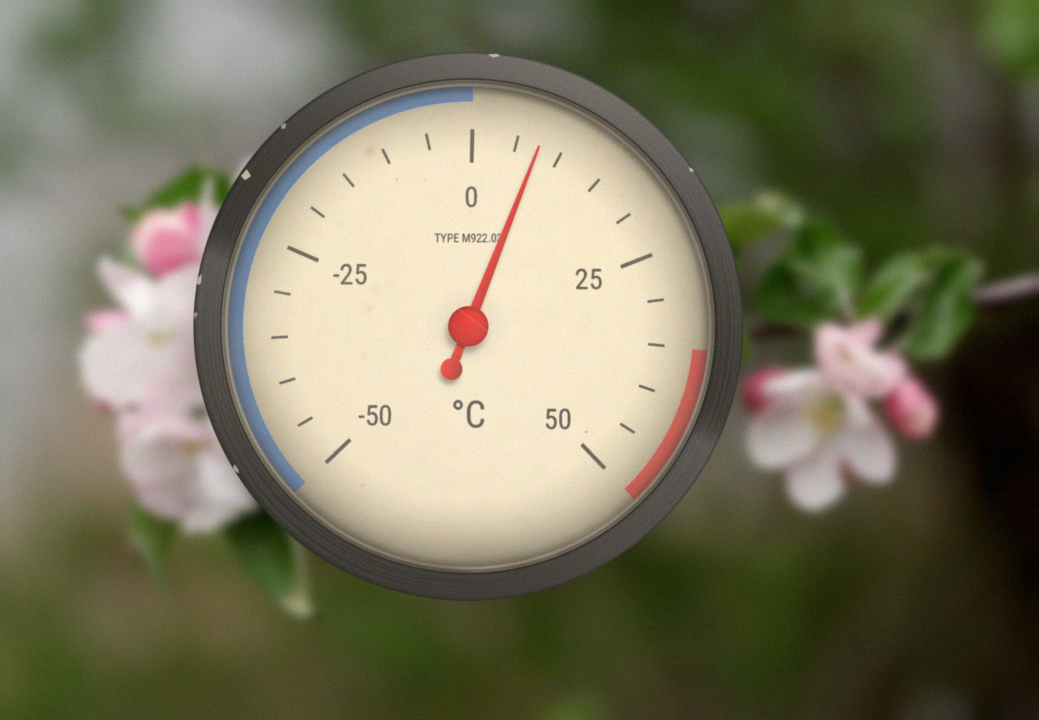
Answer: °C 7.5
